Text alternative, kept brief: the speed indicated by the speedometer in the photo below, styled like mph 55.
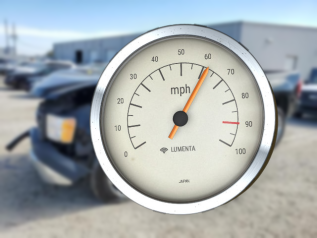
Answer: mph 62.5
